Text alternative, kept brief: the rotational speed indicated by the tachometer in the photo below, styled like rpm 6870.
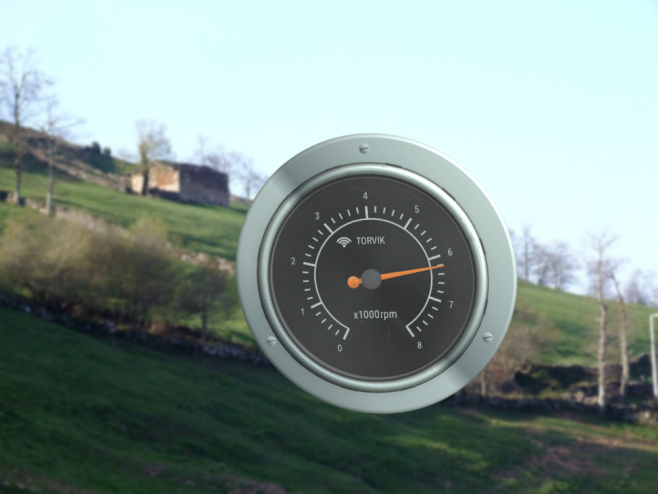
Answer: rpm 6200
